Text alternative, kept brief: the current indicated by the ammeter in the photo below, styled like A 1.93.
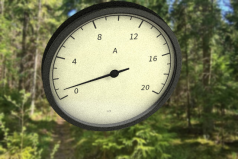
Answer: A 1
